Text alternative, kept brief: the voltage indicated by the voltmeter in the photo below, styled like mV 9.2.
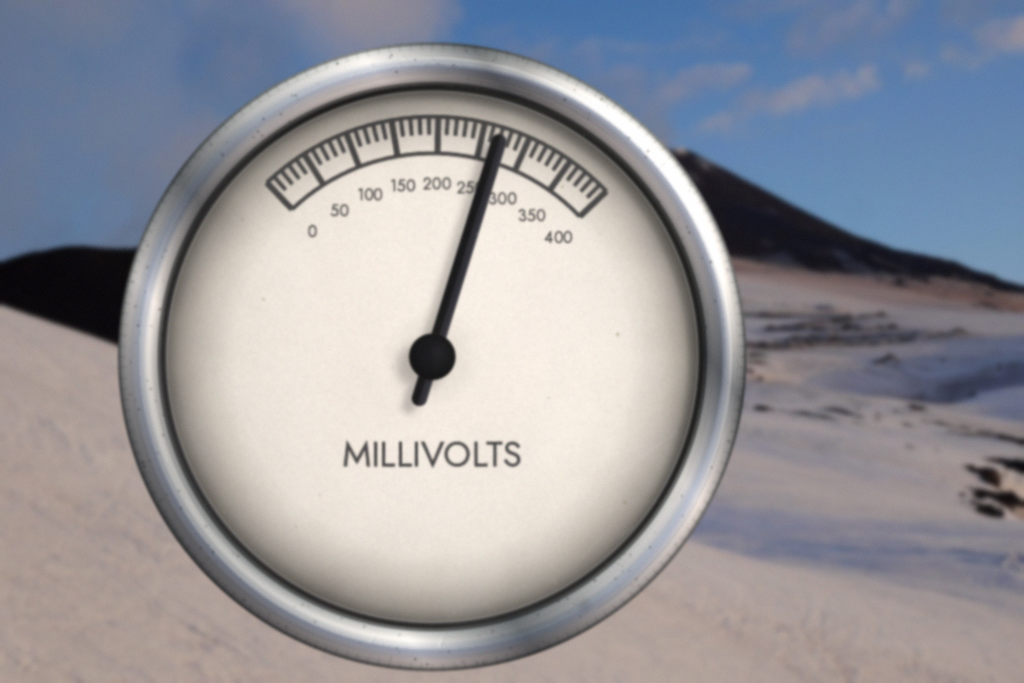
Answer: mV 270
